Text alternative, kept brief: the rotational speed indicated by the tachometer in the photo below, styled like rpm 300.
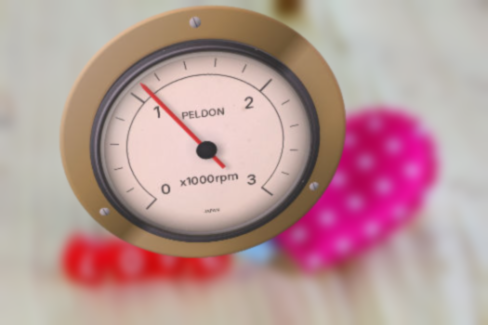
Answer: rpm 1100
